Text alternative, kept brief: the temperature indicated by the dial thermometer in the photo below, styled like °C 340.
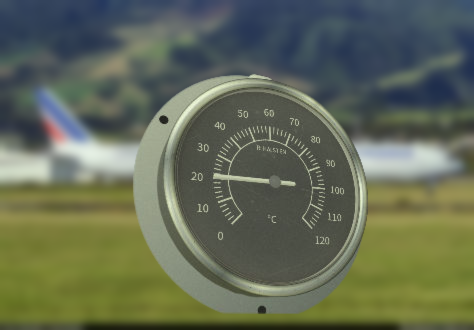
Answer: °C 20
